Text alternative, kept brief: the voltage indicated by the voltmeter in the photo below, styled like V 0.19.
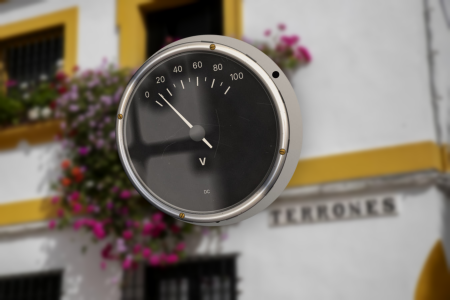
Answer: V 10
